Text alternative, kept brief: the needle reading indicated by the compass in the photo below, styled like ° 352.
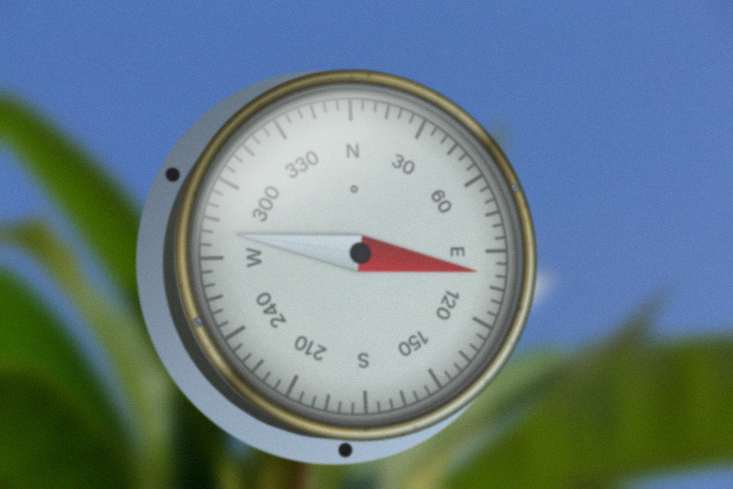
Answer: ° 100
